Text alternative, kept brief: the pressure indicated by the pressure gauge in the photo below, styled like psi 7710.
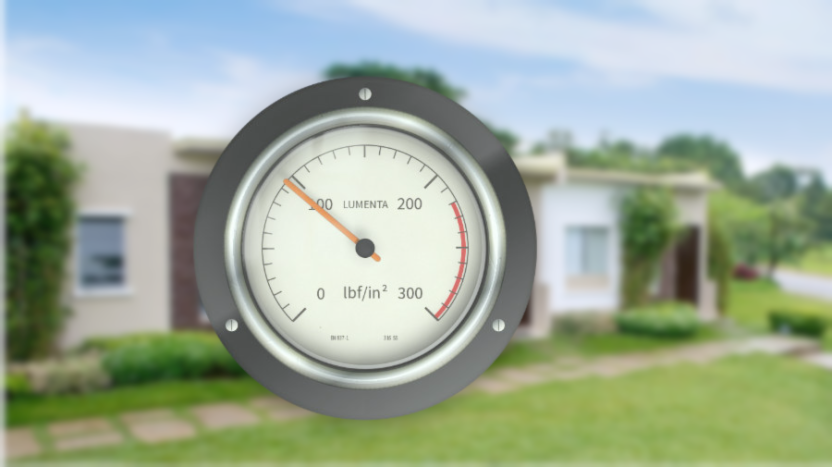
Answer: psi 95
